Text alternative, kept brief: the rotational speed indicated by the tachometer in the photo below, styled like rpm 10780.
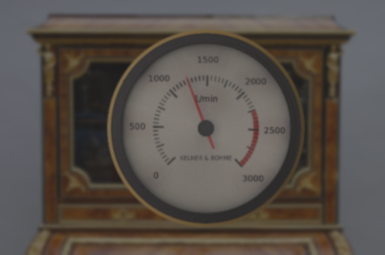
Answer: rpm 1250
